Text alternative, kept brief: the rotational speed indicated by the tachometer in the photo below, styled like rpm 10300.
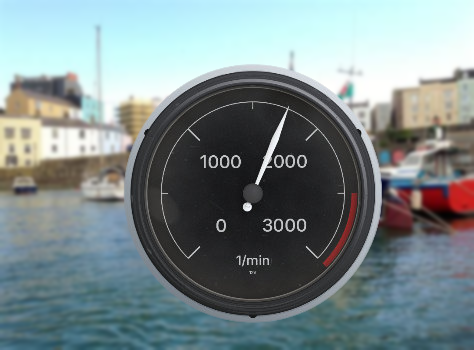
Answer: rpm 1750
